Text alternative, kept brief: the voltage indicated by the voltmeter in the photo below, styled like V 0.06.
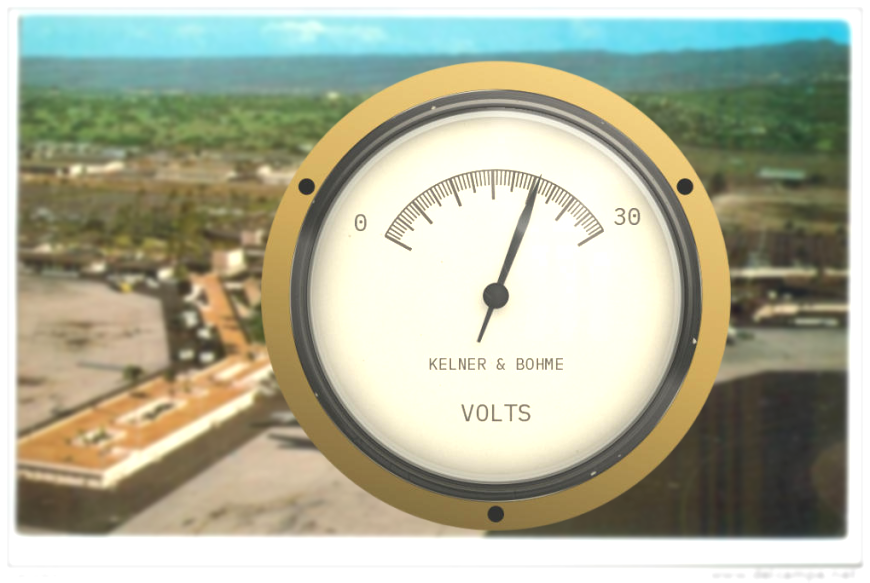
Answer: V 20.5
